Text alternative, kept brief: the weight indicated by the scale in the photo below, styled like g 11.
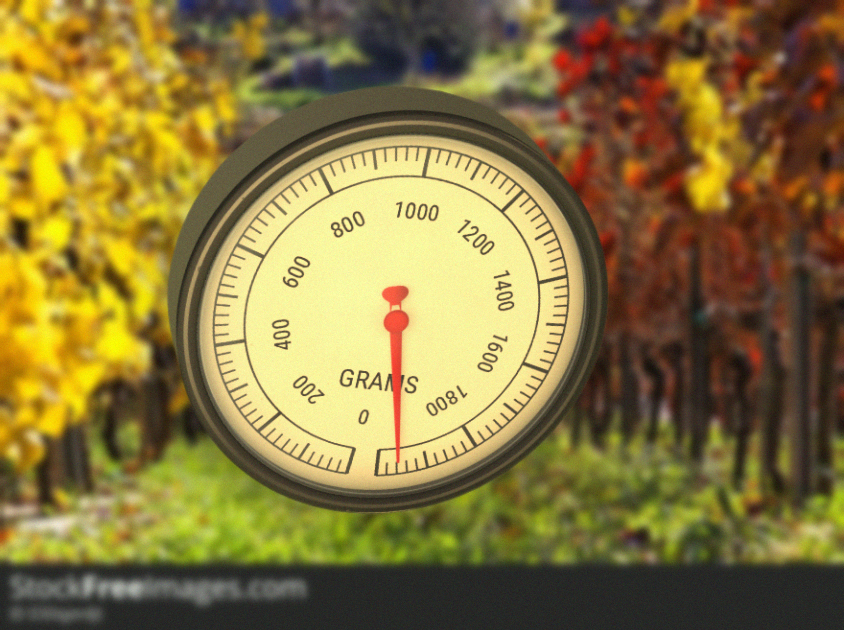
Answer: g 1960
